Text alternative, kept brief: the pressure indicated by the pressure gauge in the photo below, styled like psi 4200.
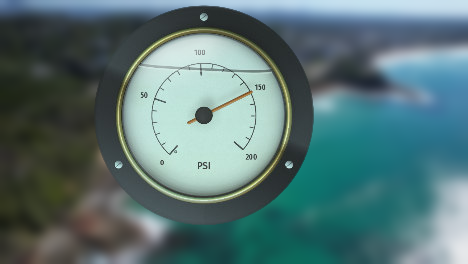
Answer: psi 150
